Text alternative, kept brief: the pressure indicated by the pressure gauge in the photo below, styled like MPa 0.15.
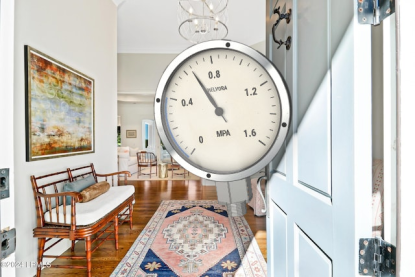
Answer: MPa 0.65
